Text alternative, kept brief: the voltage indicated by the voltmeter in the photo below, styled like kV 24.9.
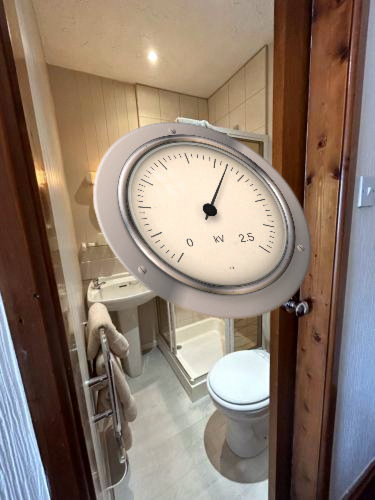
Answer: kV 1.6
